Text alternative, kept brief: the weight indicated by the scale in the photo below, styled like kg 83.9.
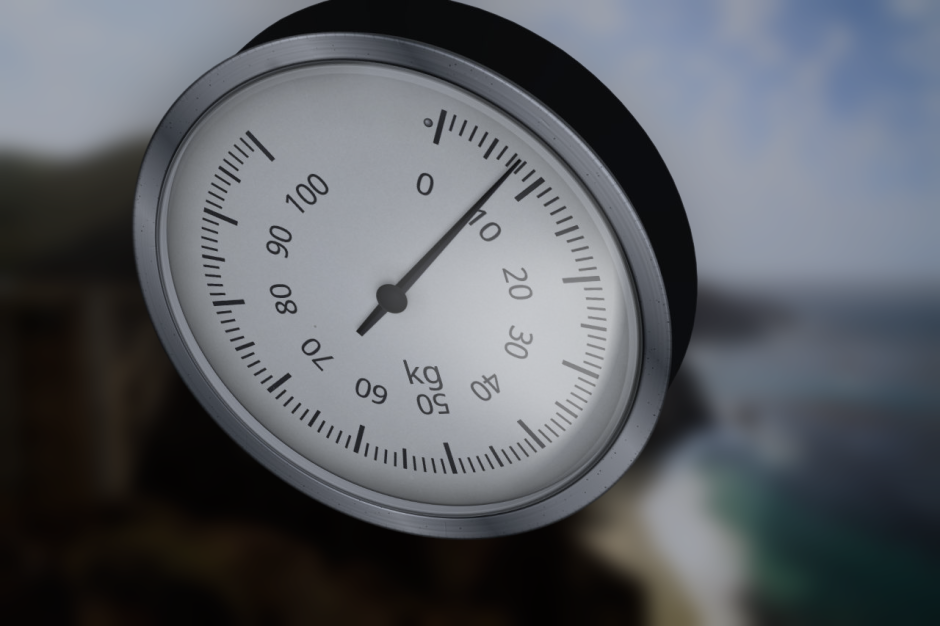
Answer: kg 7.5
